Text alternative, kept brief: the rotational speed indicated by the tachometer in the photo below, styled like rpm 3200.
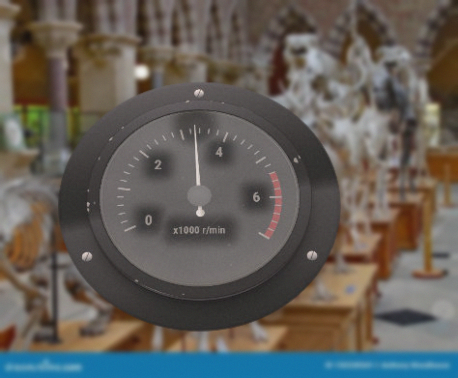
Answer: rpm 3300
